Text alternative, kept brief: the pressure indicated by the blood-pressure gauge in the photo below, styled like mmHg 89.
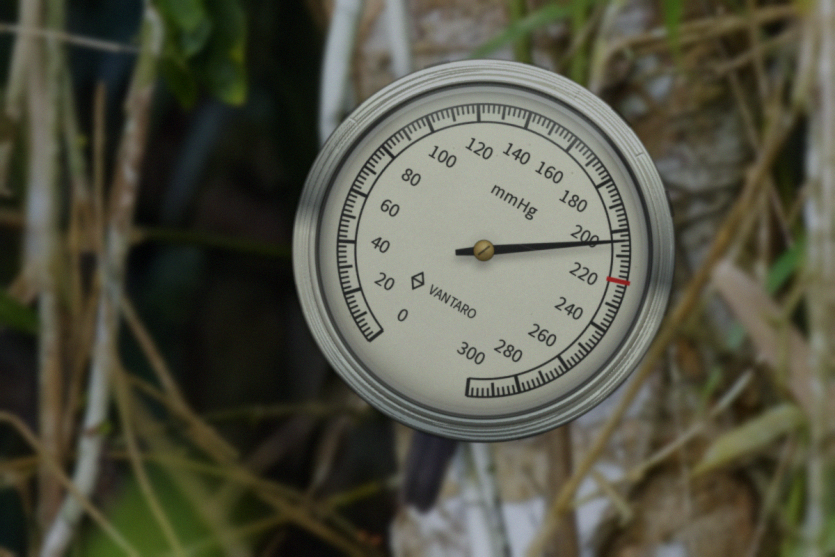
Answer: mmHg 204
